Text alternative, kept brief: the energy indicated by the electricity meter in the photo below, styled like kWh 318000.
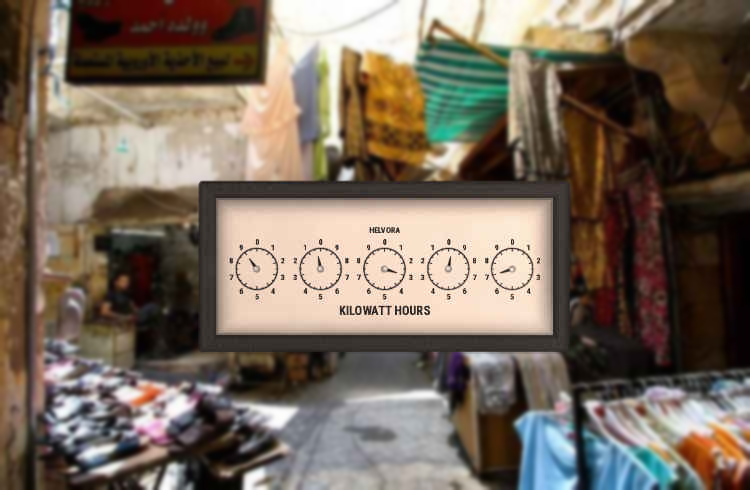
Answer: kWh 90297
